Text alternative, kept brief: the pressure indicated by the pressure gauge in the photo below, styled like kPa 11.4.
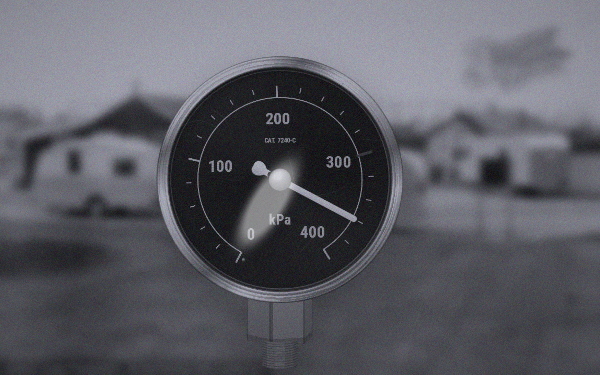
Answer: kPa 360
